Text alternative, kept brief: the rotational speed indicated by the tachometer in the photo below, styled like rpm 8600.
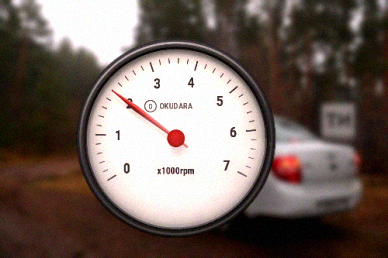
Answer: rpm 2000
